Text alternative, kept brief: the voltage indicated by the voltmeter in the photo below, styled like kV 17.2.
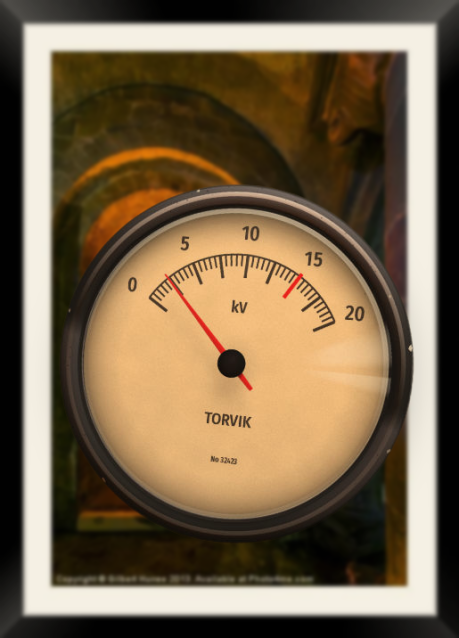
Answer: kV 2.5
